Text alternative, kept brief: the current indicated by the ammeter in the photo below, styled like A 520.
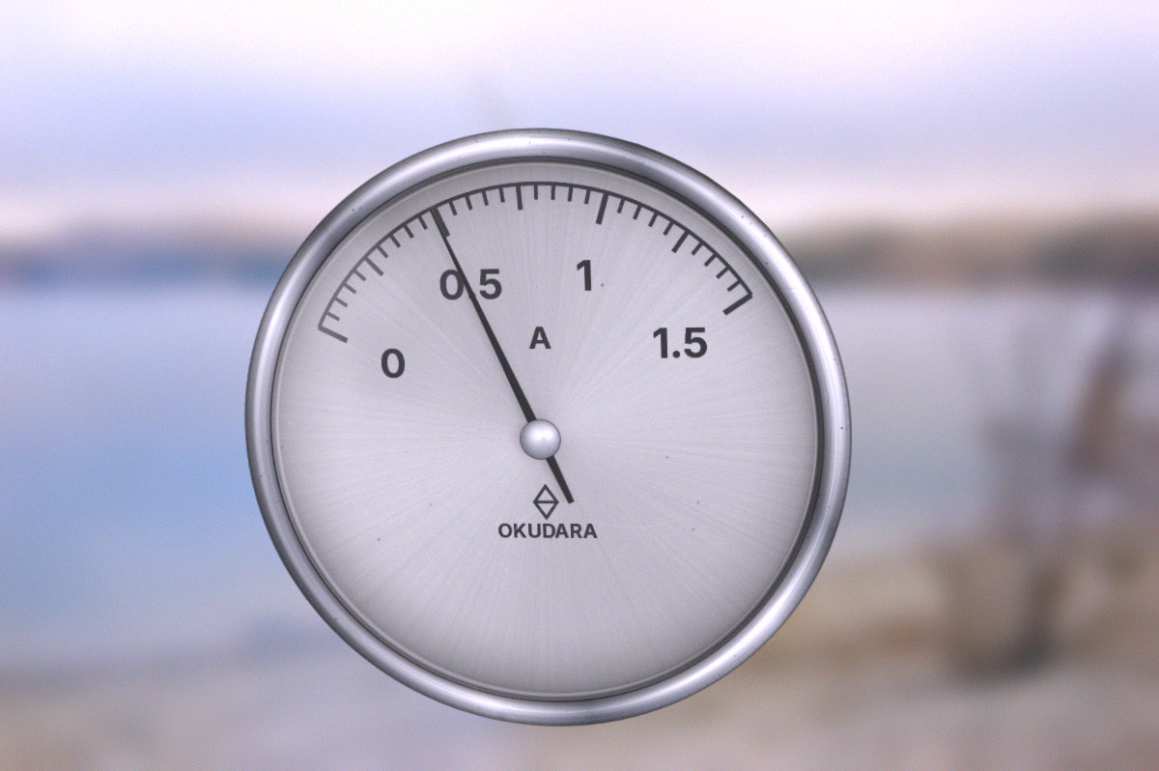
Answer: A 0.5
